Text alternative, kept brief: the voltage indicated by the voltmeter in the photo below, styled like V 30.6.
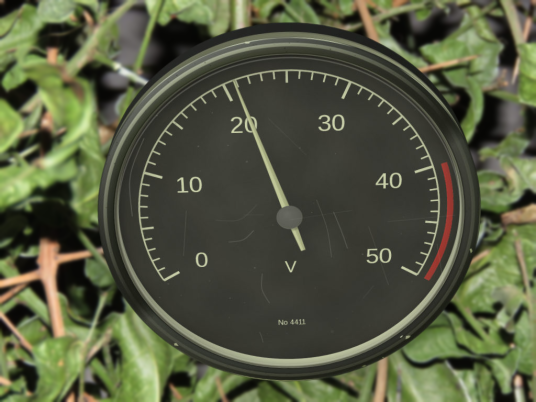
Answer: V 21
